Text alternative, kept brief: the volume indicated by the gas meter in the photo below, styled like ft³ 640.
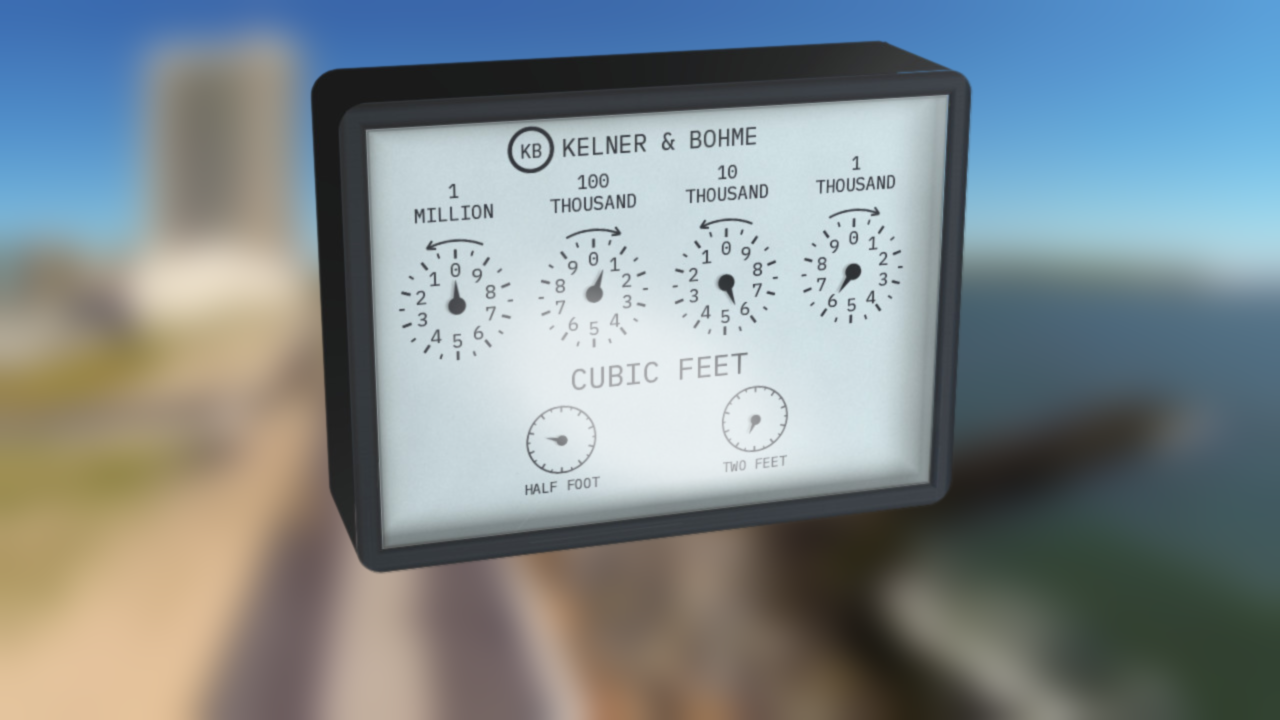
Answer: ft³ 5600
